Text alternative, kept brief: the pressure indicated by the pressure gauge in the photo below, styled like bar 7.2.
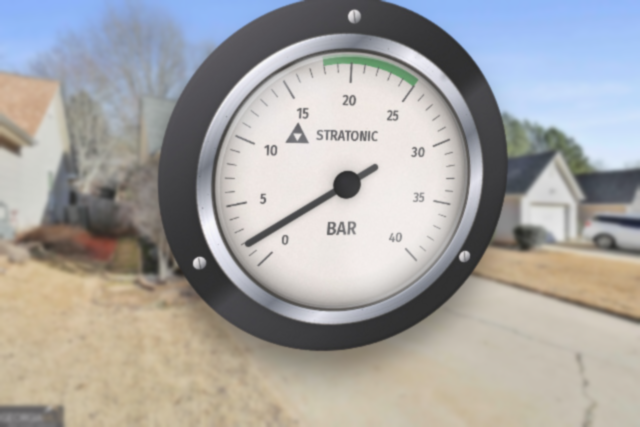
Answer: bar 2
